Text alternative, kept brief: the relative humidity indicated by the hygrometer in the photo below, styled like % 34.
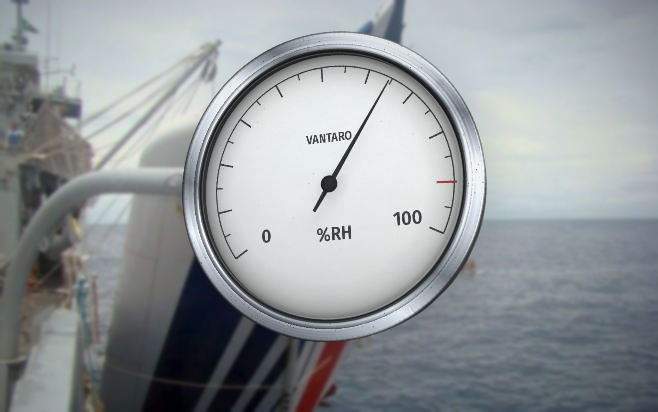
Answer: % 65
